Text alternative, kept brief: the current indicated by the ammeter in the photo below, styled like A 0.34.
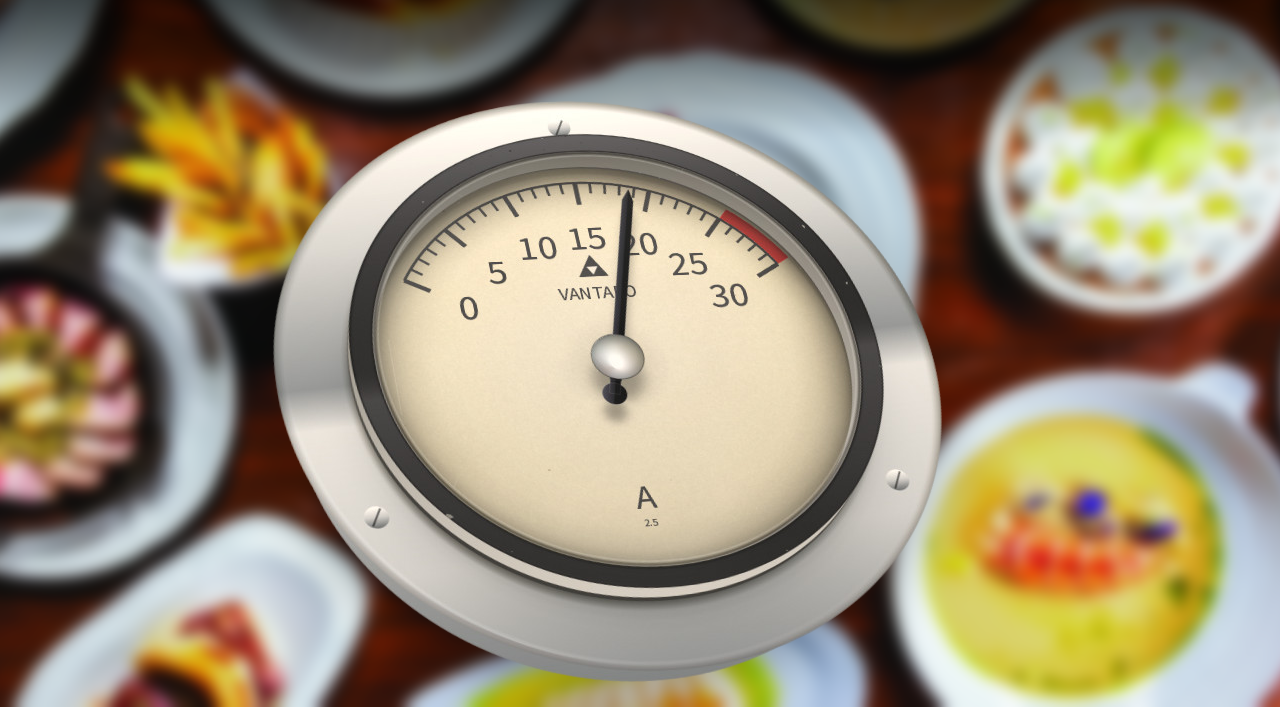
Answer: A 18.5
